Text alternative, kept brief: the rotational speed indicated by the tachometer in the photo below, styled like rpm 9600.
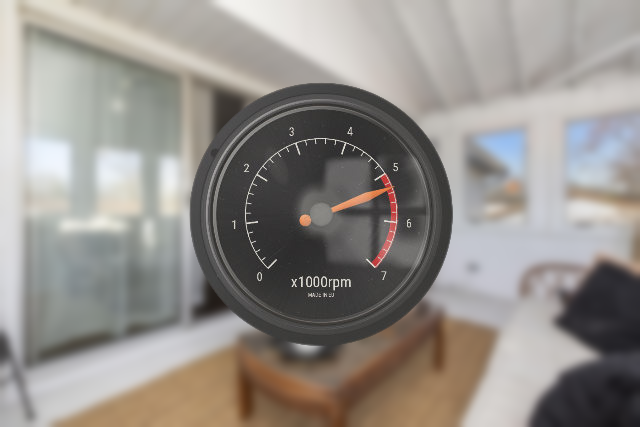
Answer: rpm 5300
